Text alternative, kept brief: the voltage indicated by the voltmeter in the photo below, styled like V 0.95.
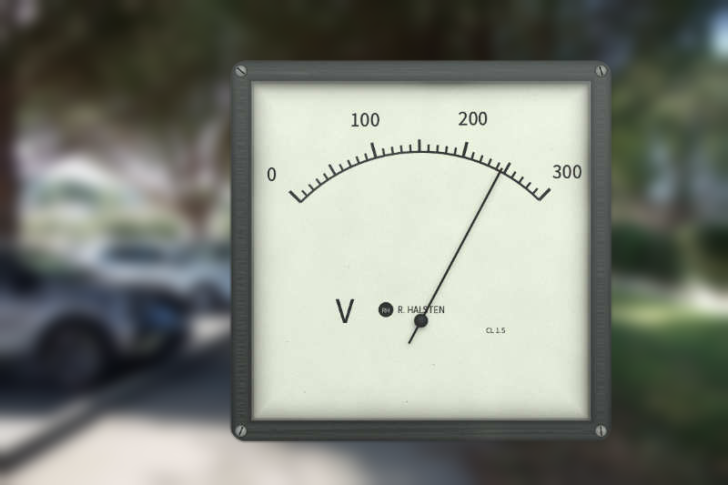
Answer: V 245
